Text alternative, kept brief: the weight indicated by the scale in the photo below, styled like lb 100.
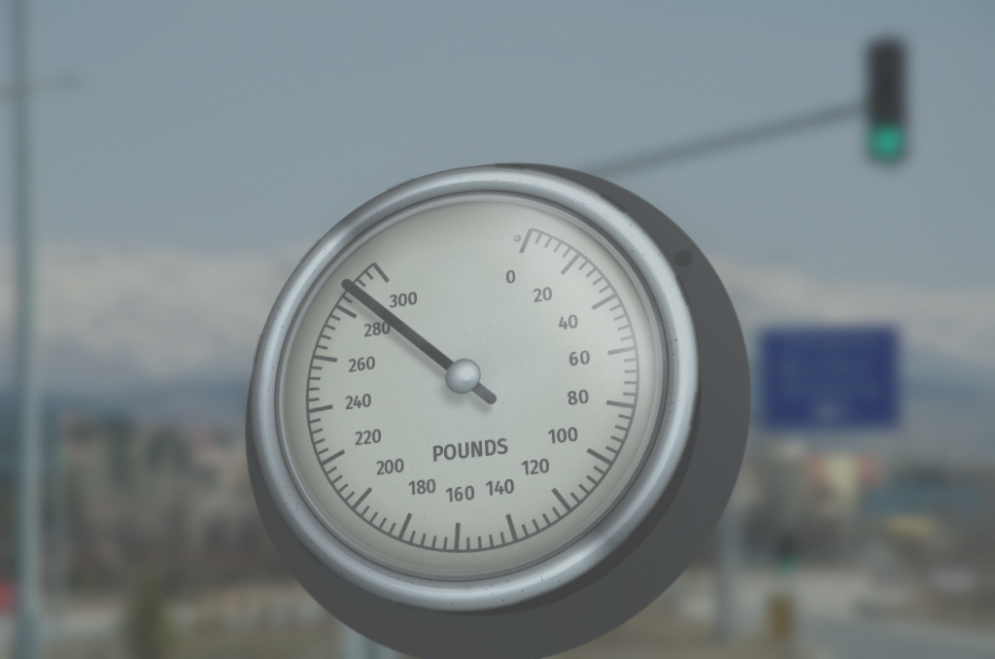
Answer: lb 288
